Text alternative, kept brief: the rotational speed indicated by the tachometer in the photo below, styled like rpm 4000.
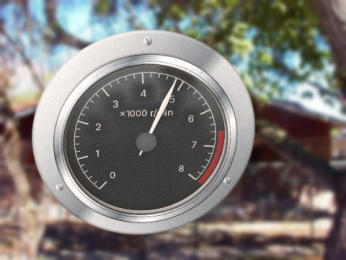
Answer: rpm 4800
